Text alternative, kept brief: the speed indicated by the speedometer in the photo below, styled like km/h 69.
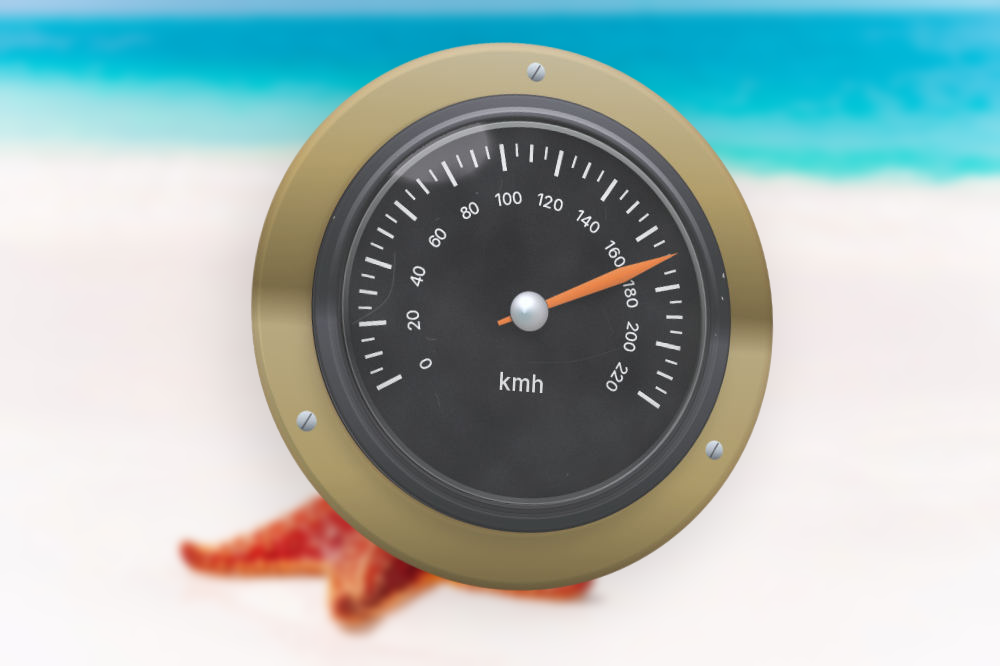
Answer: km/h 170
